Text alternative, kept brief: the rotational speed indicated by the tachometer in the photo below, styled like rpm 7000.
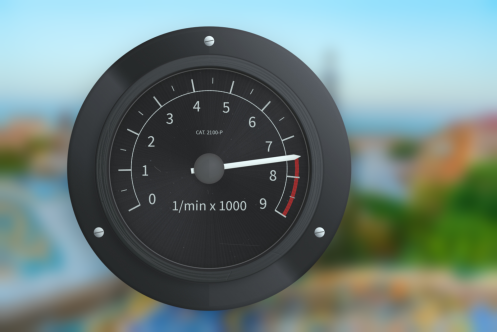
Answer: rpm 7500
